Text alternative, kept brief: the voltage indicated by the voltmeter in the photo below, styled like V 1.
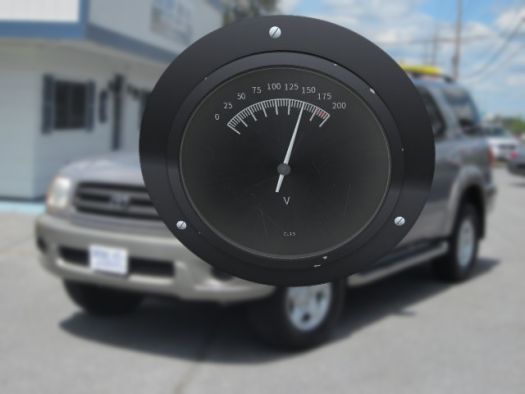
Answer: V 150
